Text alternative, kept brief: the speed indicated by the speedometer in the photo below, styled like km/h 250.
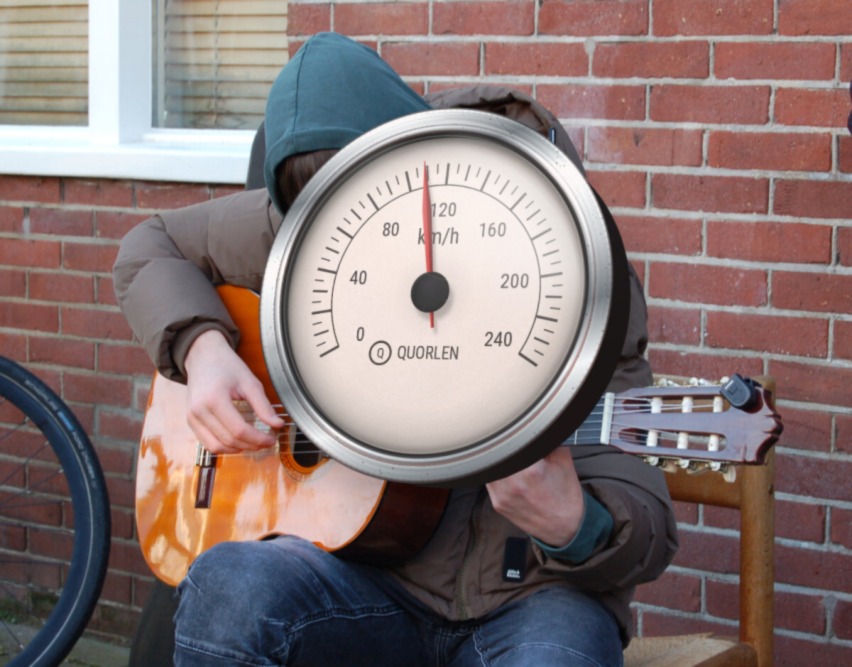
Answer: km/h 110
